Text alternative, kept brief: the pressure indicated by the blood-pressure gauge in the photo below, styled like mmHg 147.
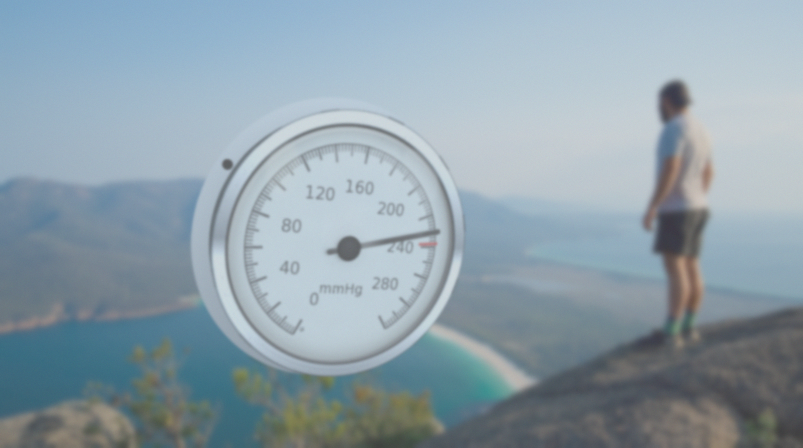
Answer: mmHg 230
